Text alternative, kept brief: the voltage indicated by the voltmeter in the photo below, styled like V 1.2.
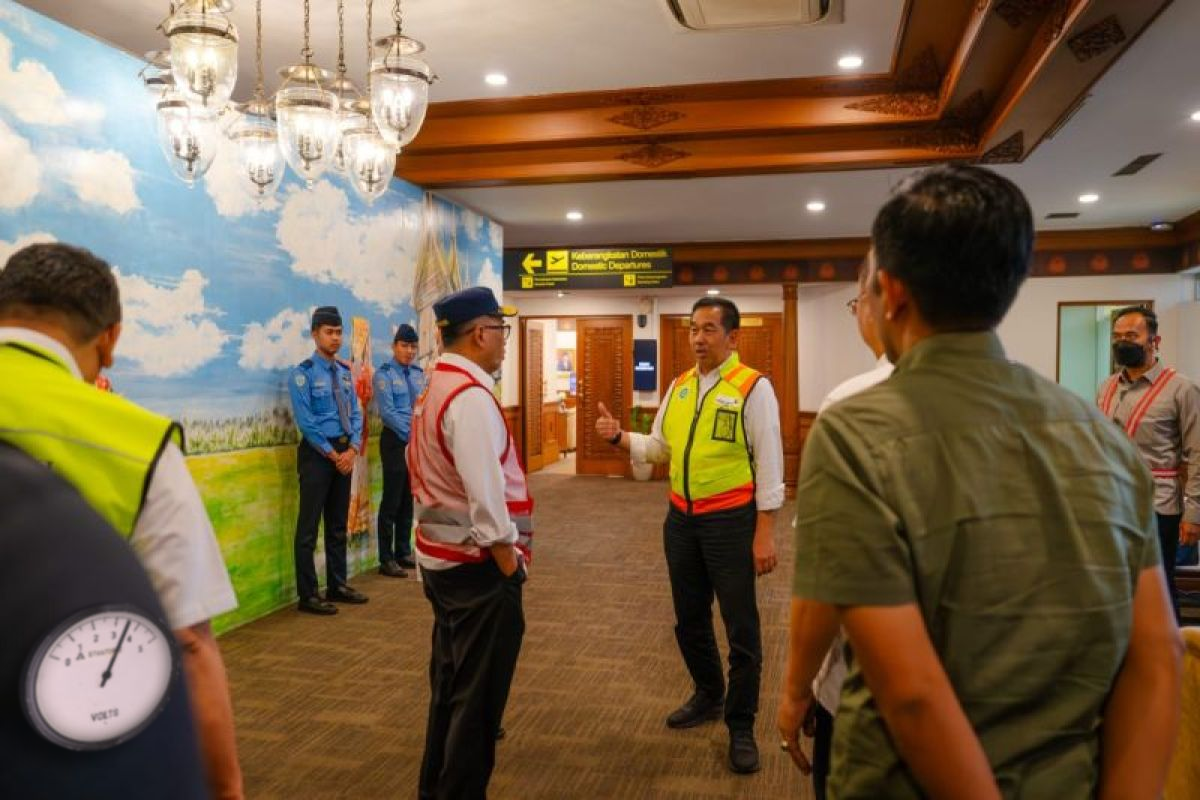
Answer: V 3.5
